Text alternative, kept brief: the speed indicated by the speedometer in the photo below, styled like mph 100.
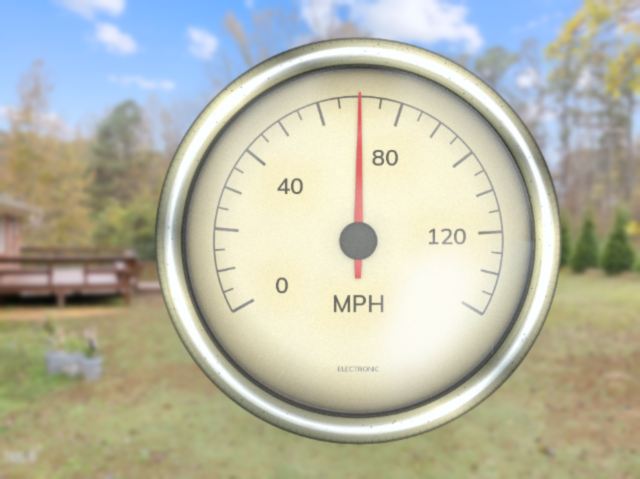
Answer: mph 70
